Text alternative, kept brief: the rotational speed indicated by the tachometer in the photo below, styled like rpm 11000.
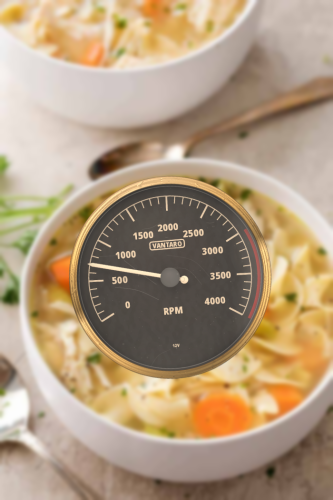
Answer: rpm 700
